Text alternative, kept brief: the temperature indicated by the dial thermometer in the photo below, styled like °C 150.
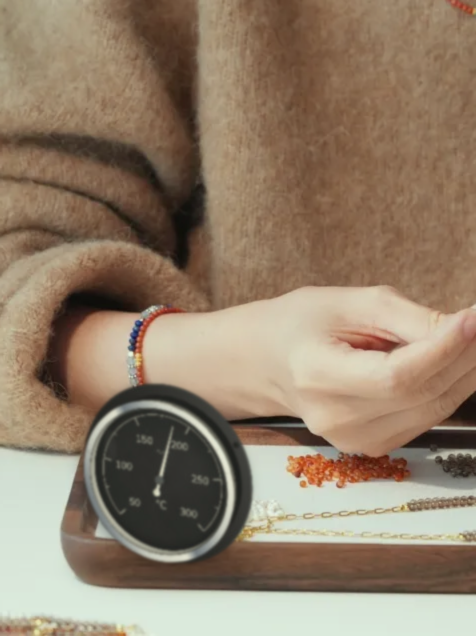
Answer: °C 187.5
